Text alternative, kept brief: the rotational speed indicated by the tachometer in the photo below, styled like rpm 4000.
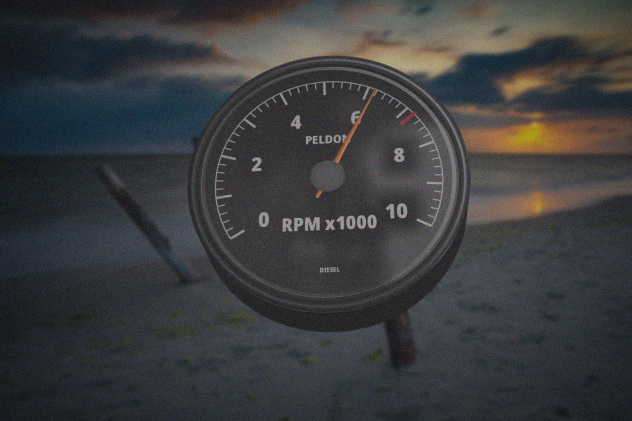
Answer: rpm 6200
